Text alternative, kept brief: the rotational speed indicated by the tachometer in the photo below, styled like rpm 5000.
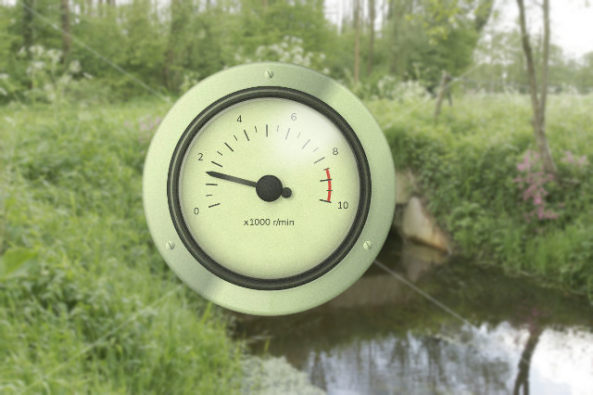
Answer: rpm 1500
